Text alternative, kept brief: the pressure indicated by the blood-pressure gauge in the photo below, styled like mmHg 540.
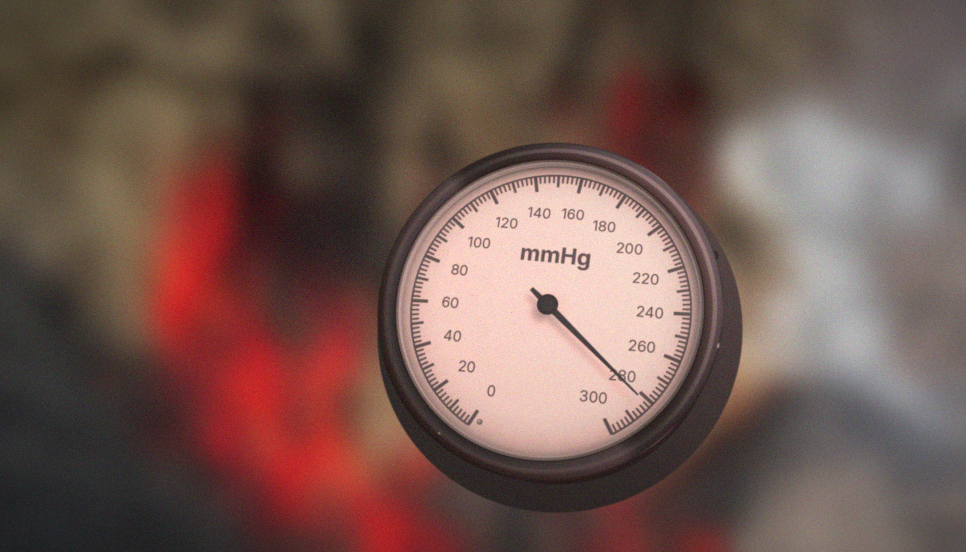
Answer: mmHg 282
